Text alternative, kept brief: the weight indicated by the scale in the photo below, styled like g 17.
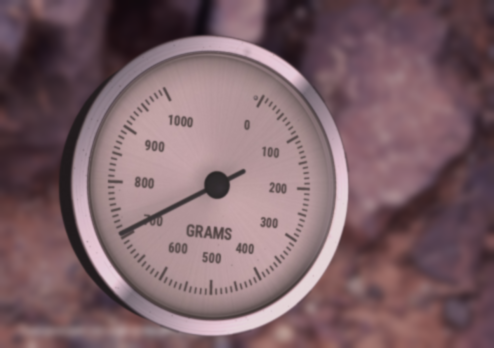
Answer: g 710
